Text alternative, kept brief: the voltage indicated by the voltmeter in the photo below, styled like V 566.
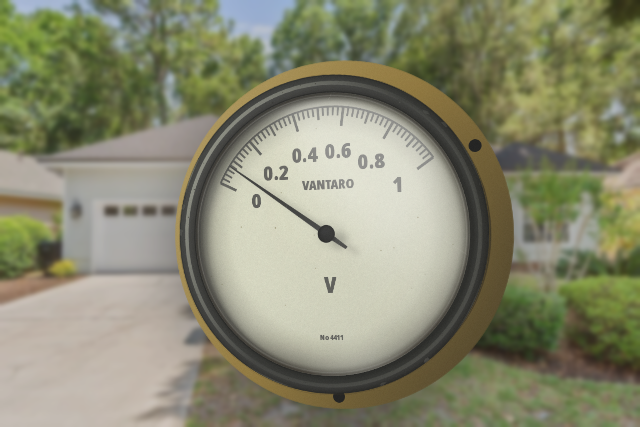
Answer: V 0.08
